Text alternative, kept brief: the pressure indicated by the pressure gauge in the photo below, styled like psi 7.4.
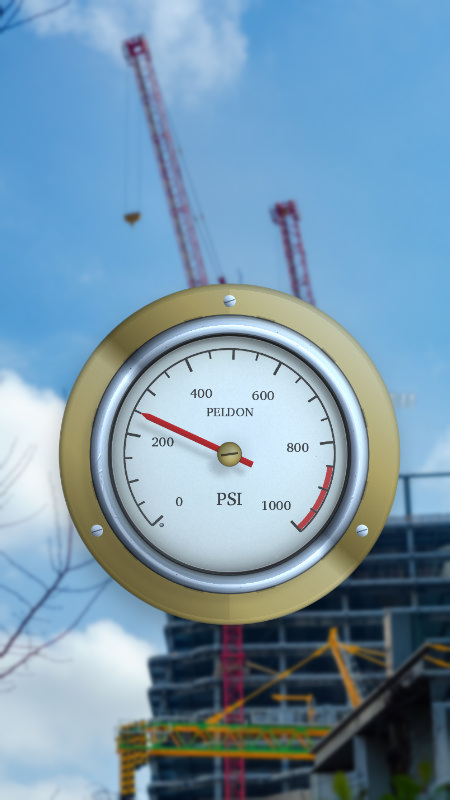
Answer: psi 250
